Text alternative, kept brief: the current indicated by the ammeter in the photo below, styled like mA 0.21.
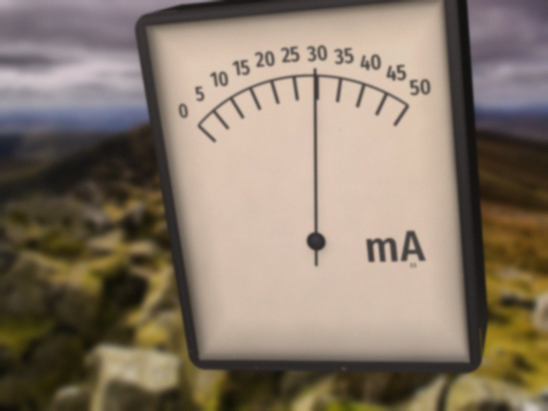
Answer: mA 30
